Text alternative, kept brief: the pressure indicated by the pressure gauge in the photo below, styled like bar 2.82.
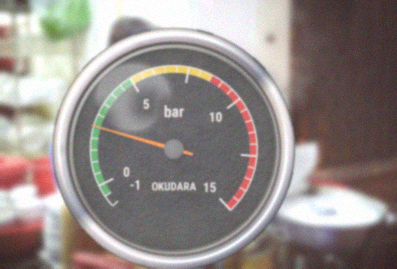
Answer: bar 2.5
